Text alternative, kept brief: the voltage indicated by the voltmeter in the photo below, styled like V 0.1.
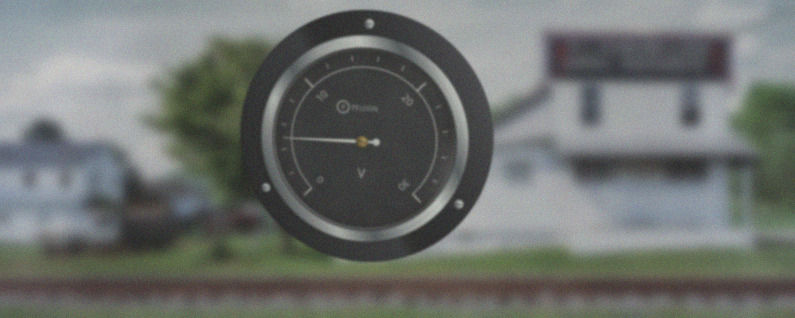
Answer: V 5
